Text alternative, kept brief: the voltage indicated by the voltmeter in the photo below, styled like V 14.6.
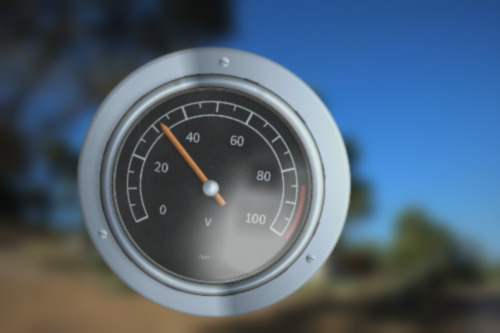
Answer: V 32.5
